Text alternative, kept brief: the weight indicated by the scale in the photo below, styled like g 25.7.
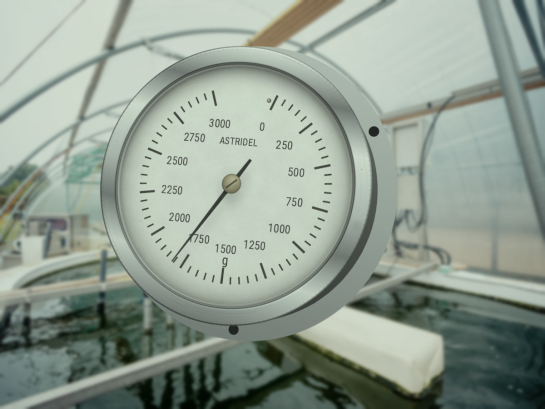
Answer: g 1800
